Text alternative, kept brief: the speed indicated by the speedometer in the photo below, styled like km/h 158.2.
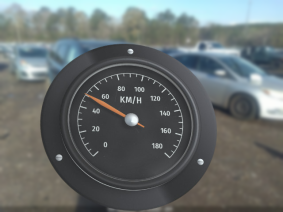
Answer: km/h 50
